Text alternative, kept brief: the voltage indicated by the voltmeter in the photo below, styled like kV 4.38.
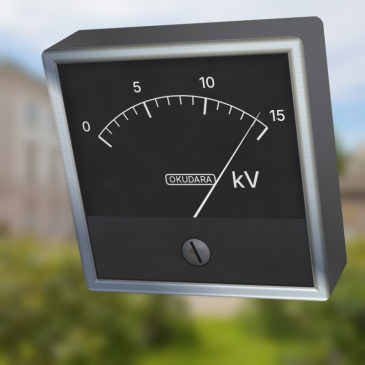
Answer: kV 14
